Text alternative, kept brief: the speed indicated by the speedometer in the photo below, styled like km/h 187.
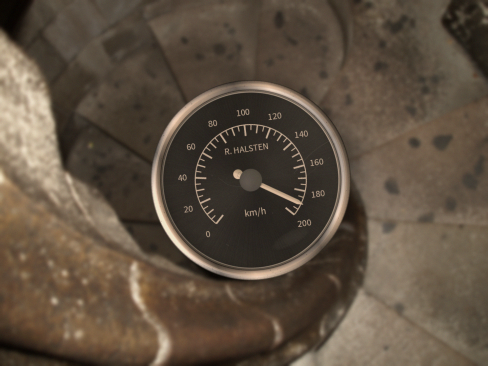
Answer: km/h 190
